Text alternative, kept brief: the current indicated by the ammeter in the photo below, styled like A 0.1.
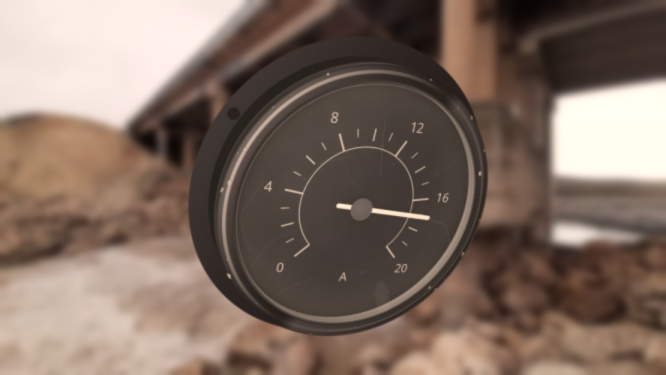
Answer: A 17
